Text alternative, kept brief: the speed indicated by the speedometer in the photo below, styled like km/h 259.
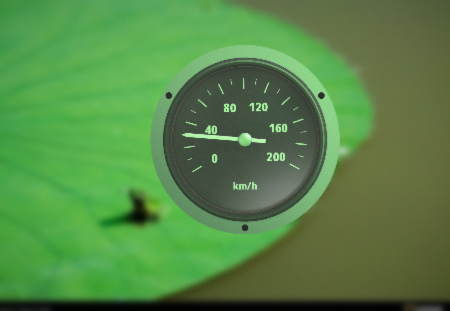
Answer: km/h 30
